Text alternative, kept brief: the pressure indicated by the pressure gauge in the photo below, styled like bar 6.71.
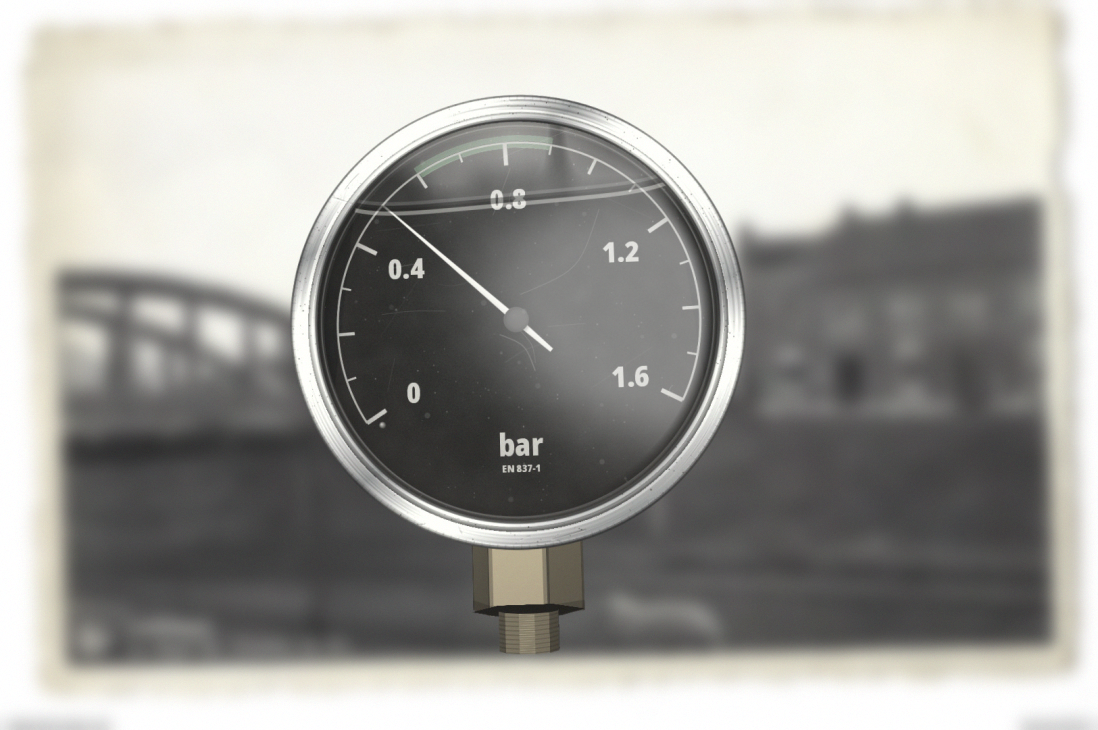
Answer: bar 0.5
